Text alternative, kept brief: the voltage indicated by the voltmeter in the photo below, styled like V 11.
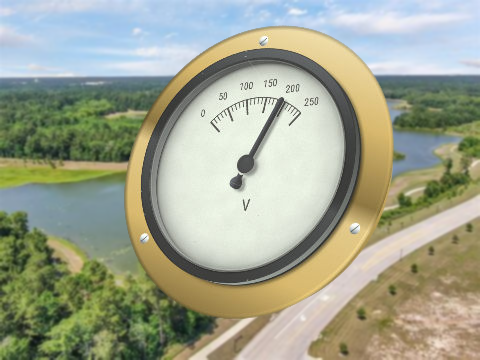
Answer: V 200
